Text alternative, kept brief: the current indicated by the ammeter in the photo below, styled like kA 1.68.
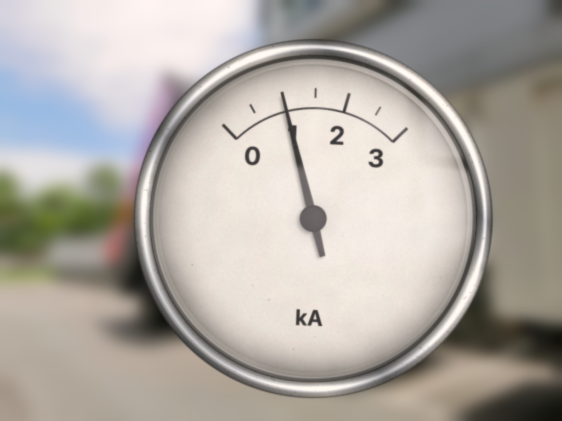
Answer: kA 1
